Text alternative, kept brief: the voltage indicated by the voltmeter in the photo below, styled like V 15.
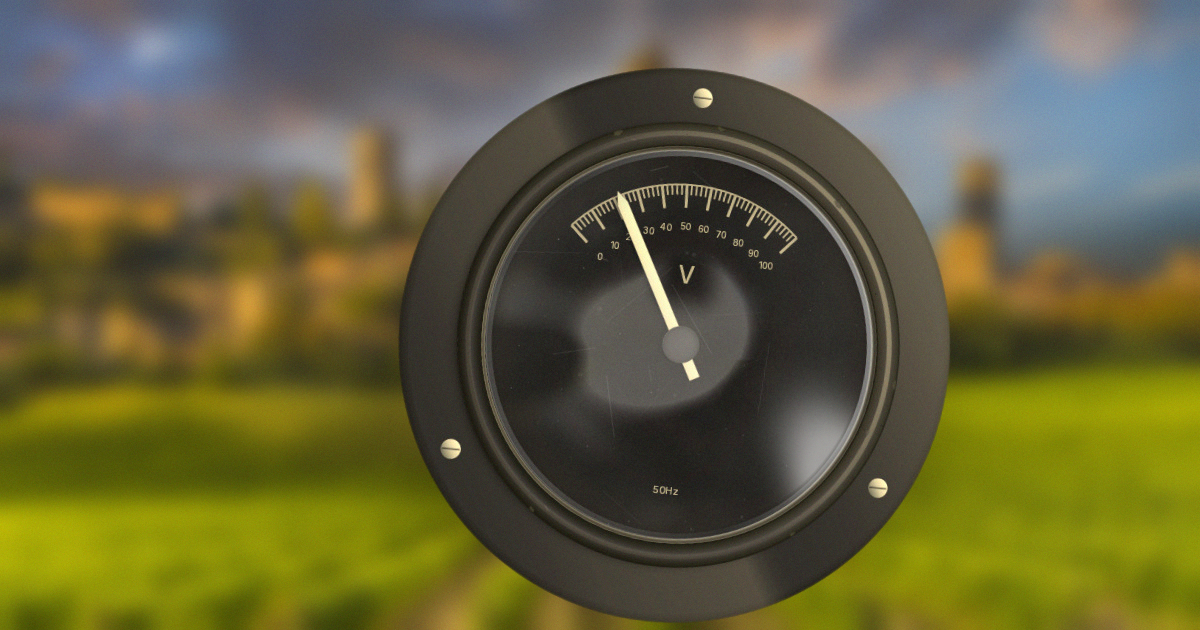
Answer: V 22
